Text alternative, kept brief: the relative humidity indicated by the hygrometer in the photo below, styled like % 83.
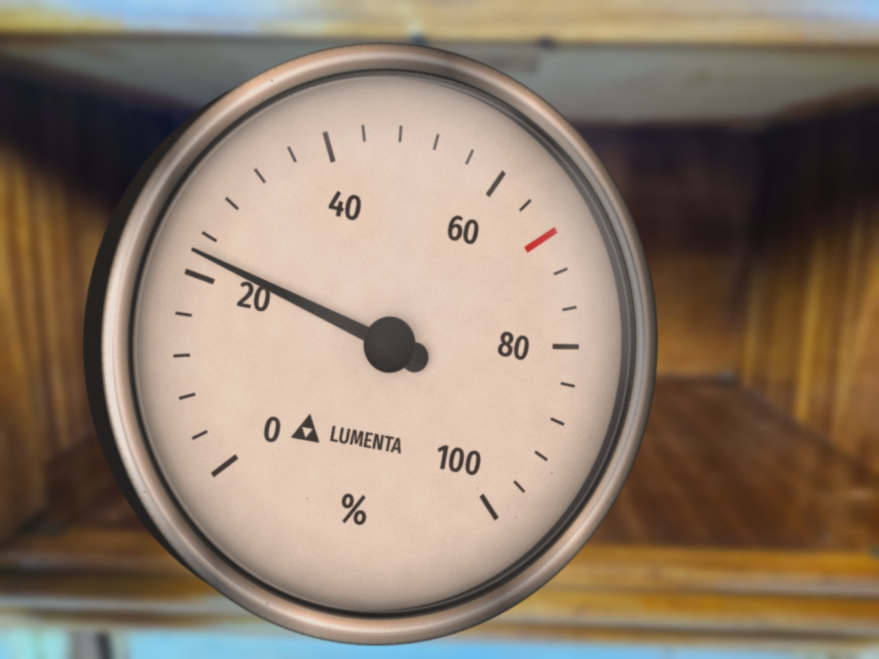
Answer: % 22
